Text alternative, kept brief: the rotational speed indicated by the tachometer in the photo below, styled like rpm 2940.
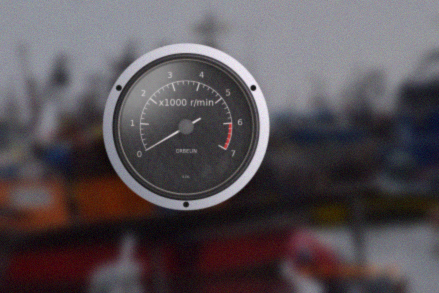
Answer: rpm 0
